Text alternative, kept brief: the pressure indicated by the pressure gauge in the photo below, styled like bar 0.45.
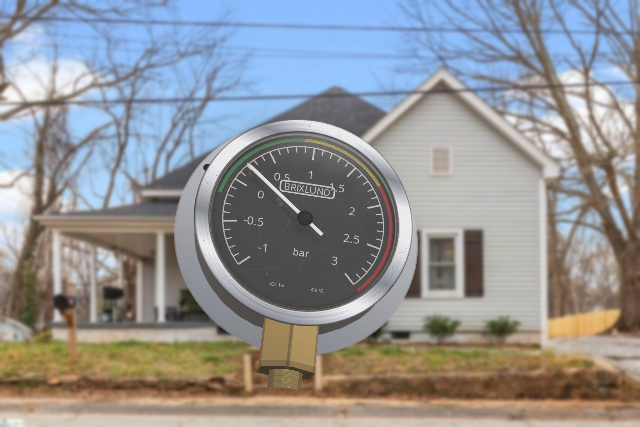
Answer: bar 0.2
